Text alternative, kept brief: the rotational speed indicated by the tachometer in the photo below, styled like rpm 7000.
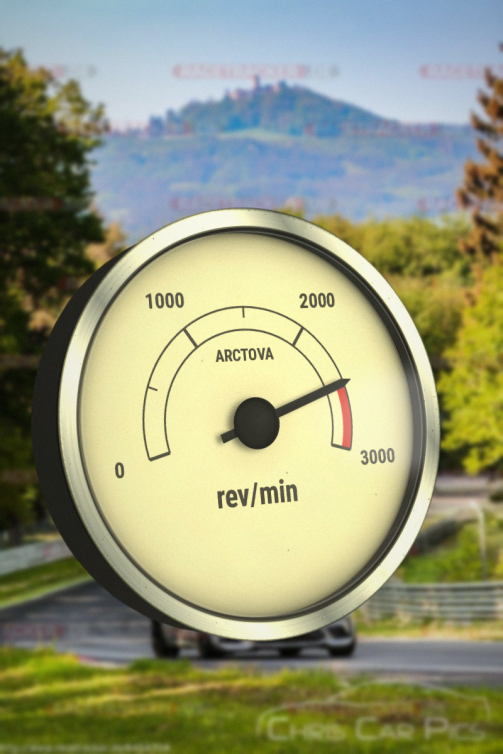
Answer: rpm 2500
